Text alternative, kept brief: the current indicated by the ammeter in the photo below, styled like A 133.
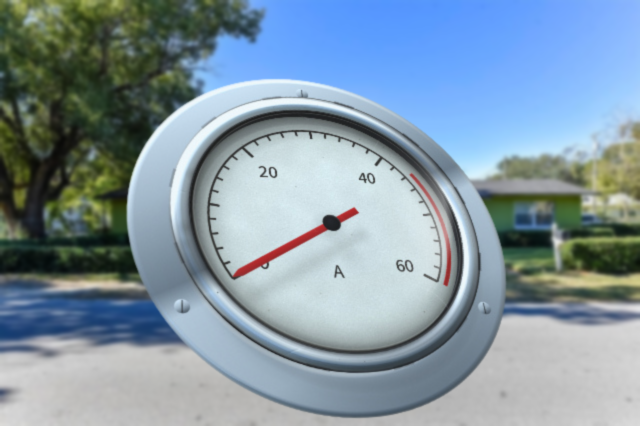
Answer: A 0
